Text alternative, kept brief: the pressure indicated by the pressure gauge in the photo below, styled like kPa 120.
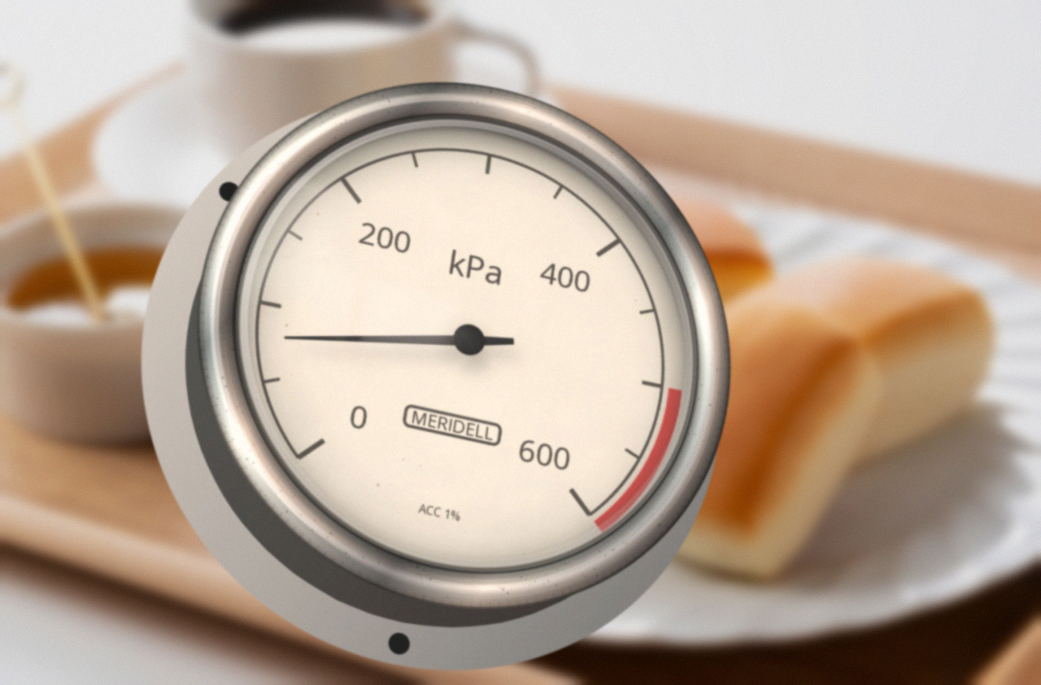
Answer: kPa 75
